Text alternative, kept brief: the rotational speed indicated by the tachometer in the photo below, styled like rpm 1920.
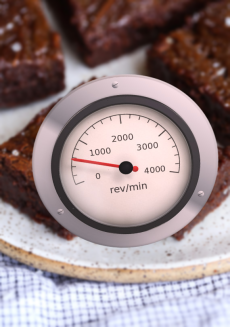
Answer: rpm 600
